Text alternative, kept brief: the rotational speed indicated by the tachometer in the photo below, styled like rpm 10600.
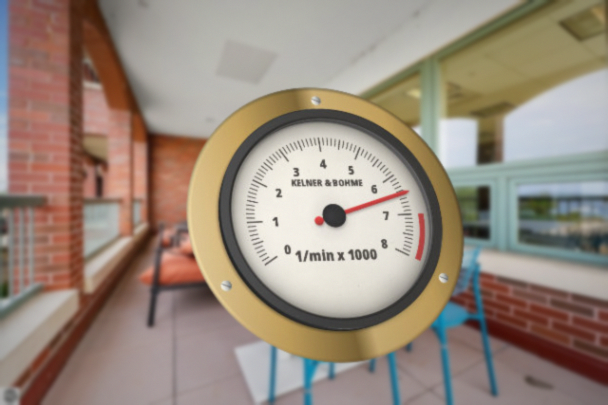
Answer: rpm 6500
